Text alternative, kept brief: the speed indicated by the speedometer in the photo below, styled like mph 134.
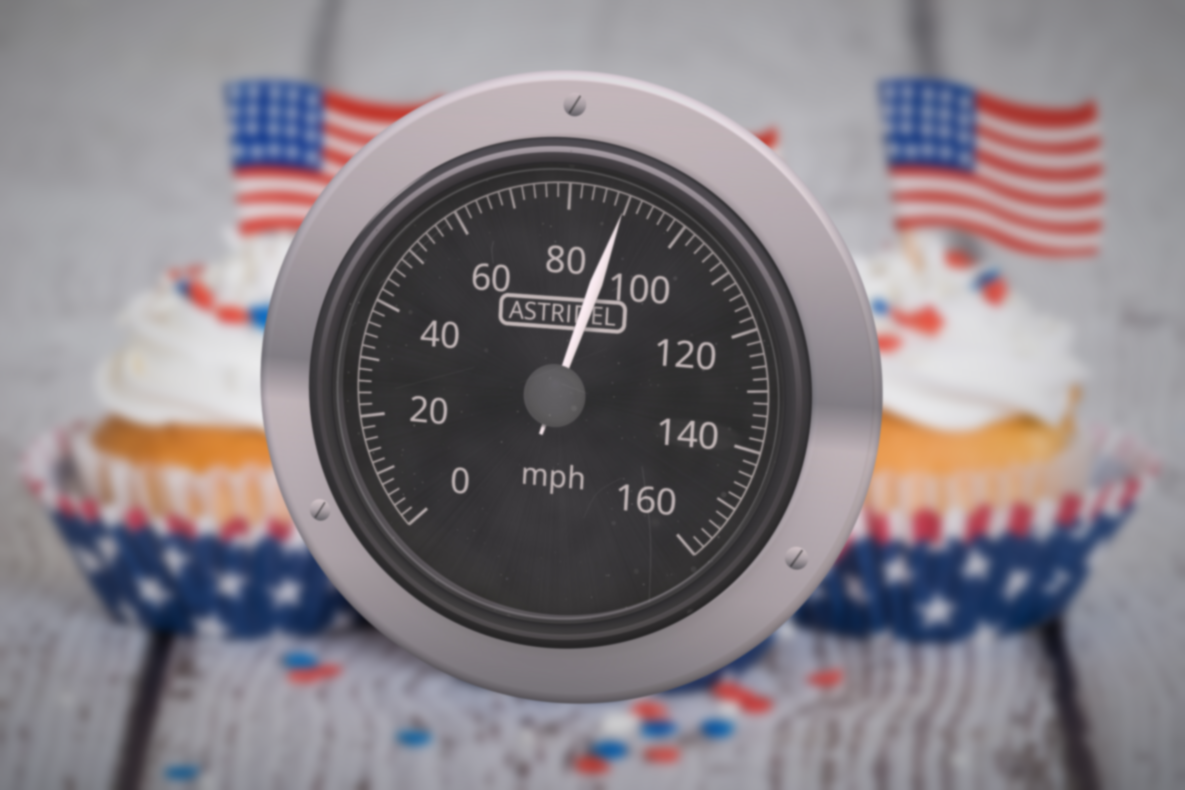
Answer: mph 90
